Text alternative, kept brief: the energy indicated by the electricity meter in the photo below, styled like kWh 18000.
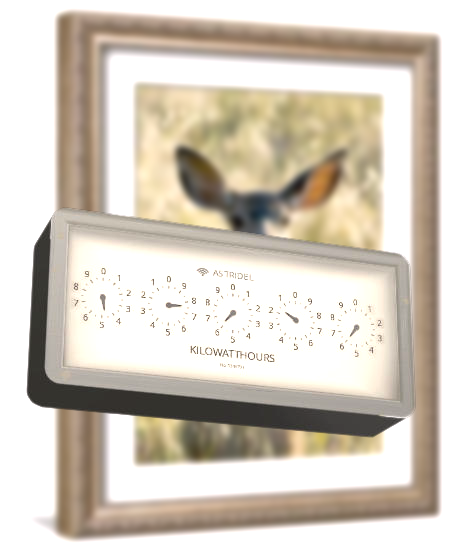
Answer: kWh 47616
